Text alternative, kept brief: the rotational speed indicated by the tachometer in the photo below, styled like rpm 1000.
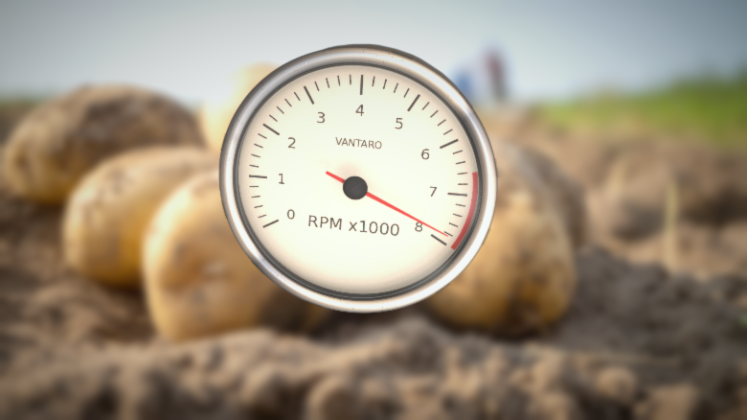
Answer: rpm 7800
